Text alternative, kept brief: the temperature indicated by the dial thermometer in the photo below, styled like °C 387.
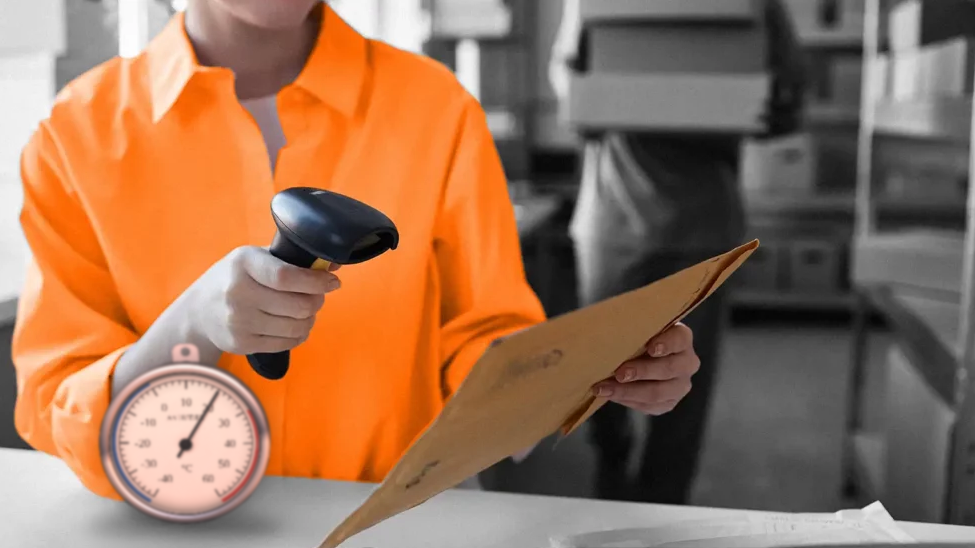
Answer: °C 20
